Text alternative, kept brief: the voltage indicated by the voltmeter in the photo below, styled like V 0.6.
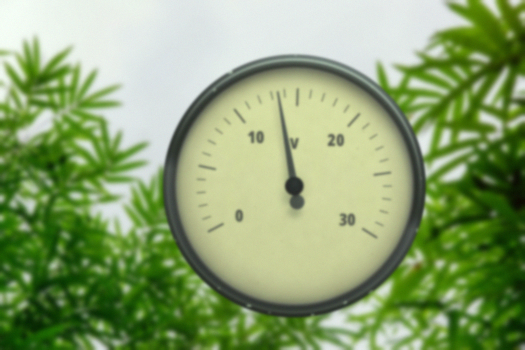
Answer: V 13.5
